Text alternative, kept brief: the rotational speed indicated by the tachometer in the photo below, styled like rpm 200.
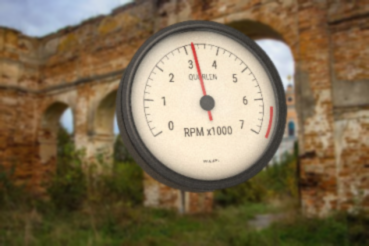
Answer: rpm 3200
